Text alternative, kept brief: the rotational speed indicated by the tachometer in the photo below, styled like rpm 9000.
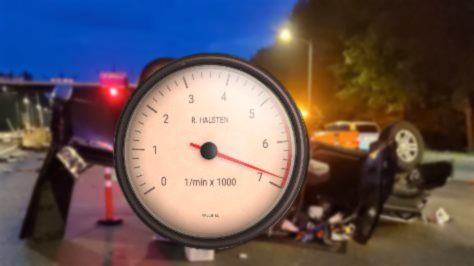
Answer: rpm 6800
